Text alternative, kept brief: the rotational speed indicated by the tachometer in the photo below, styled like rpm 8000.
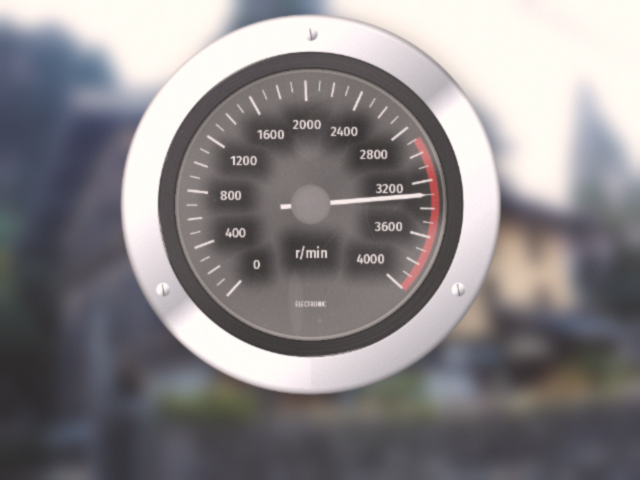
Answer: rpm 3300
